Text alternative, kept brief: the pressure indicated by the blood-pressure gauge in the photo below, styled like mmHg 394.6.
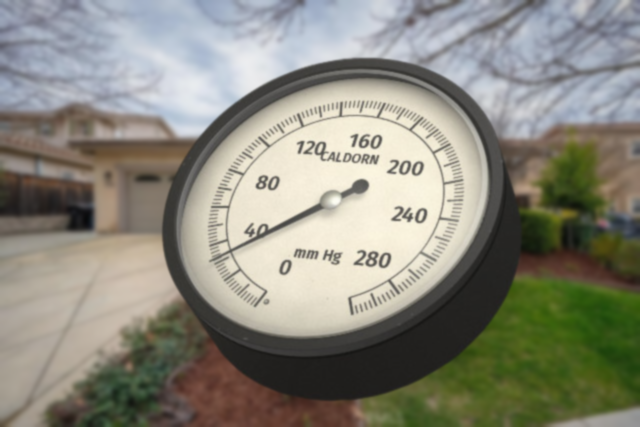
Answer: mmHg 30
